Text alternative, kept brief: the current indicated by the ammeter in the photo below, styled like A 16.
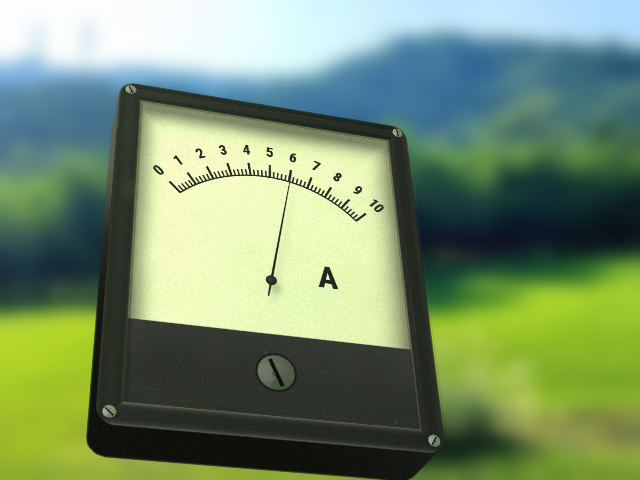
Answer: A 6
